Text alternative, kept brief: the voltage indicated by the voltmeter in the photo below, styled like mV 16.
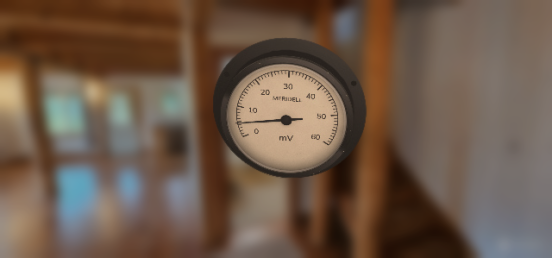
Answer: mV 5
